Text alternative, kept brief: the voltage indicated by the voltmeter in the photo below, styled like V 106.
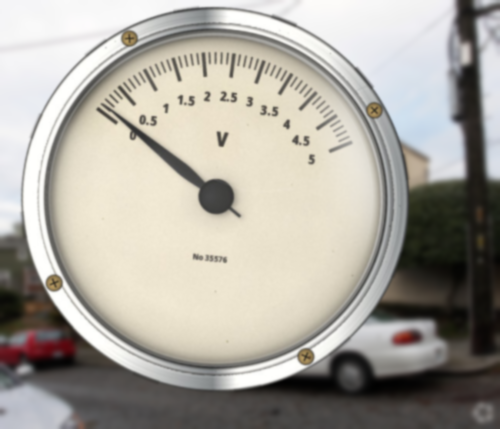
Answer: V 0.1
